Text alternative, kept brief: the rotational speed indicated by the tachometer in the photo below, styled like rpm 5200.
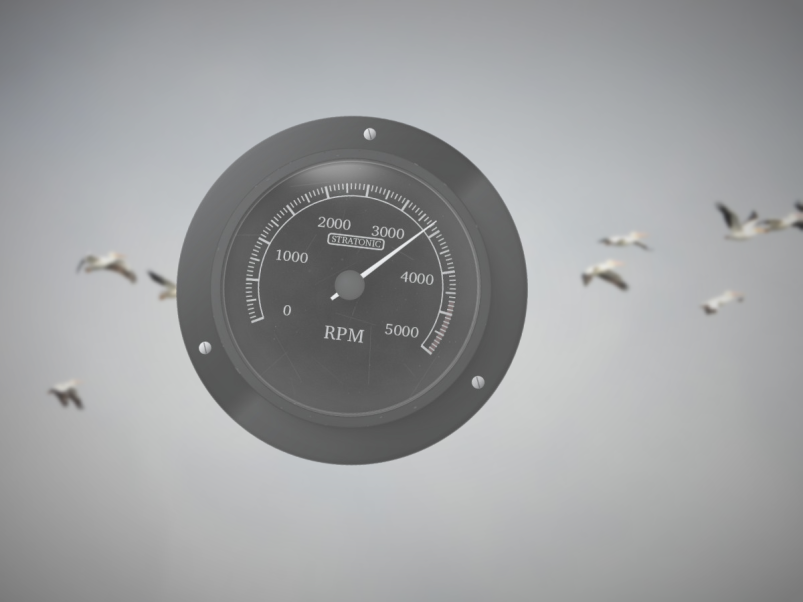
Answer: rpm 3400
